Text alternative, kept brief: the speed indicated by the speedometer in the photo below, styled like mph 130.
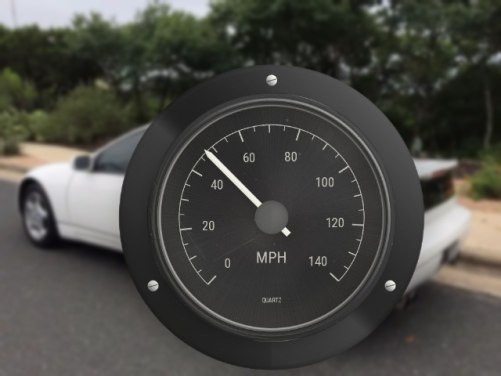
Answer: mph 47.5
